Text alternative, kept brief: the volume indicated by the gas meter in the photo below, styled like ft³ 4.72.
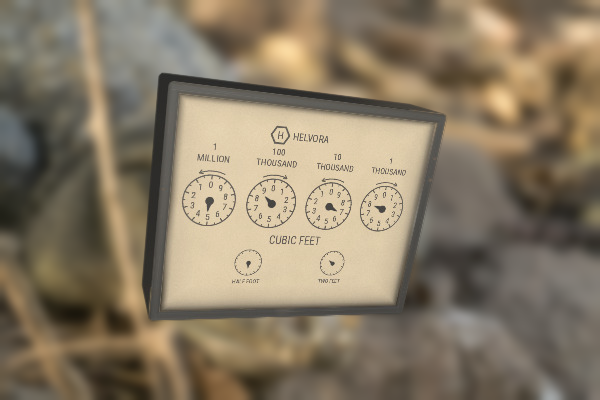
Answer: ft³ 486800
